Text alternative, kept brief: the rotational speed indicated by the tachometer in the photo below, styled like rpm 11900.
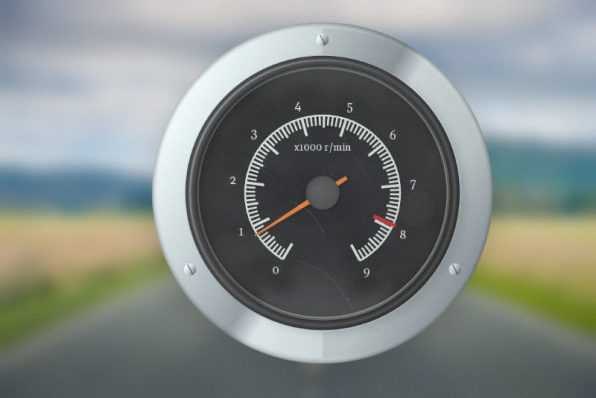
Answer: rpm 800
